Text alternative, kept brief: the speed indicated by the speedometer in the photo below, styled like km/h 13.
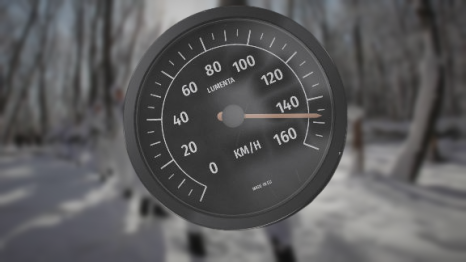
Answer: km/h 147.5
